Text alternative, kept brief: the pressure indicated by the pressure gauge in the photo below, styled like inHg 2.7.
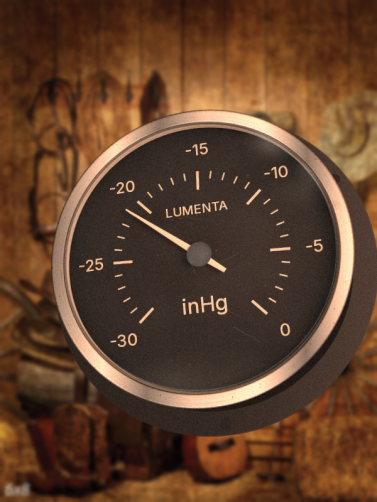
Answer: inHg -21
